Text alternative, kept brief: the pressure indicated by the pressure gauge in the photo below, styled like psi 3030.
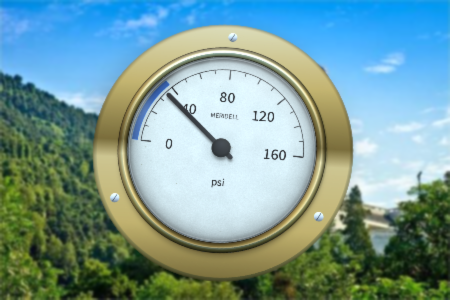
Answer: psi 35
